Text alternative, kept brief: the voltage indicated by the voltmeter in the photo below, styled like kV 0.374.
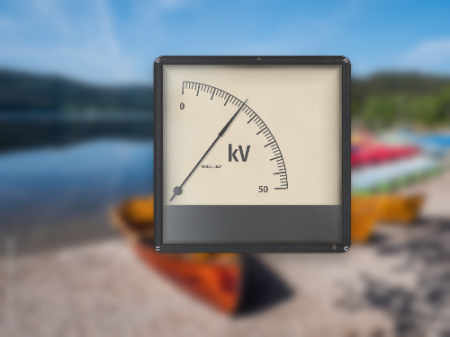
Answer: kV 20
